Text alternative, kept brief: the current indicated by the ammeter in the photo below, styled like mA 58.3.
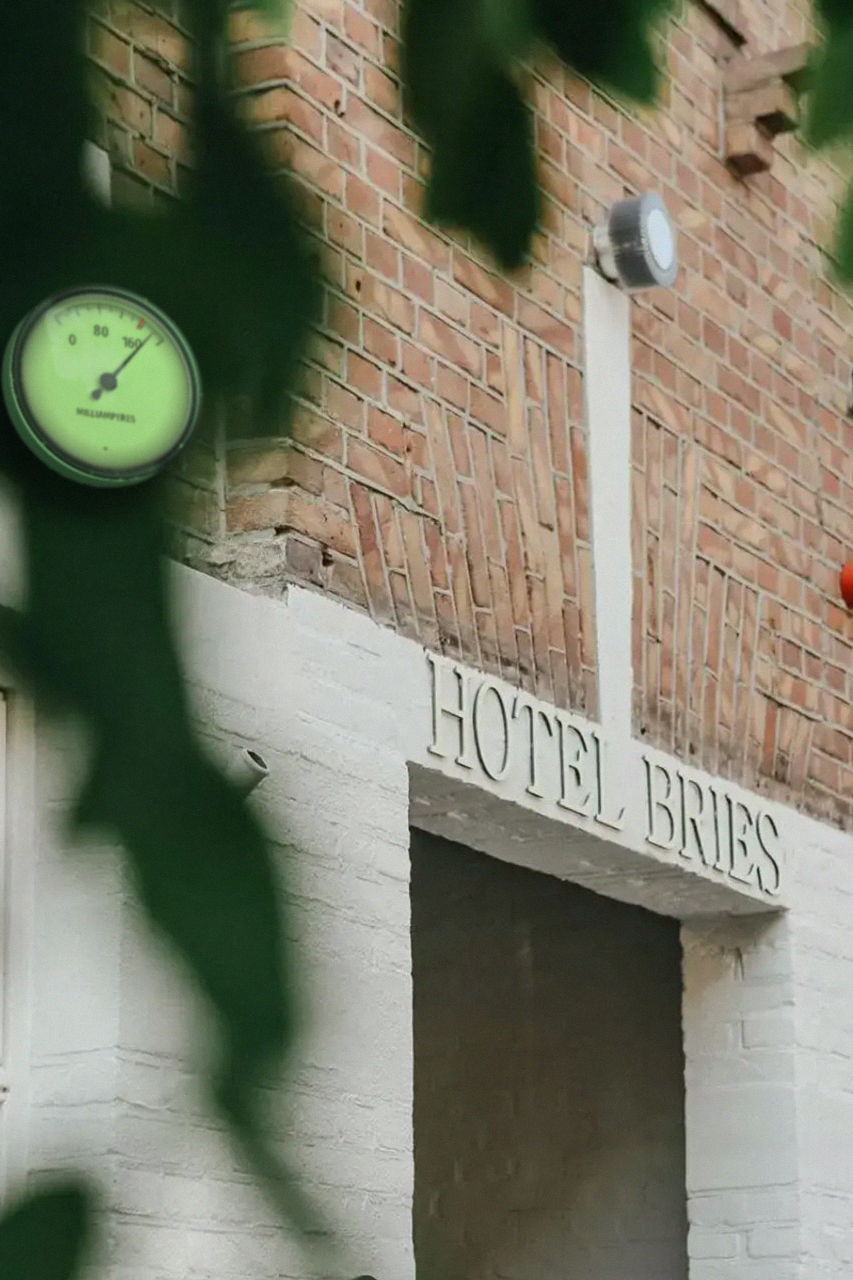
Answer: mA 180
